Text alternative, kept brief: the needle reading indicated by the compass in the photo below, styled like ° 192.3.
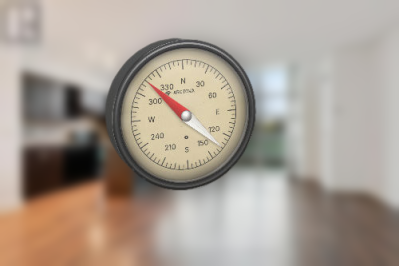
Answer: ° 315
